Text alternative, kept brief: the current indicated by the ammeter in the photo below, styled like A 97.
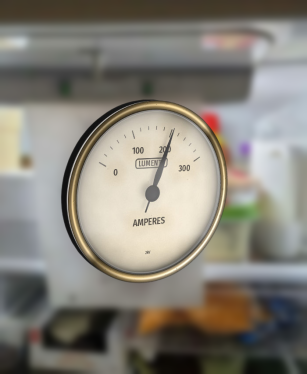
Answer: A 200
